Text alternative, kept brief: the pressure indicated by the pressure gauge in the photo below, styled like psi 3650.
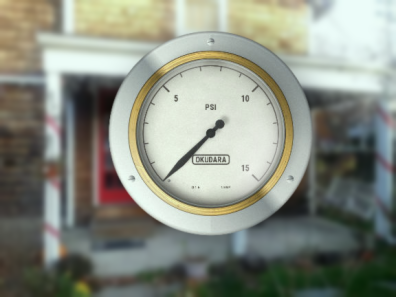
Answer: psi 0
